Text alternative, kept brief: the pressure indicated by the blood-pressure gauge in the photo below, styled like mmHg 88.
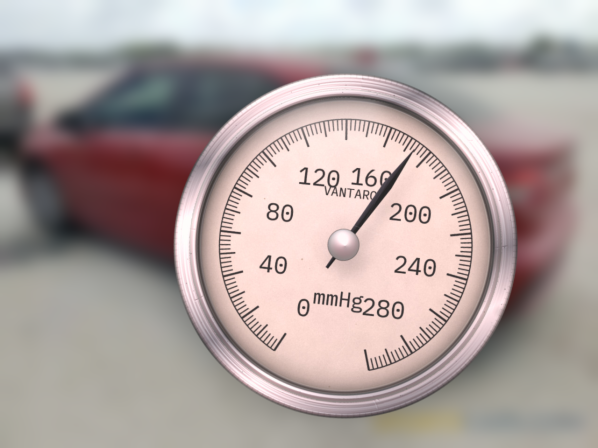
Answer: mmHg 174
